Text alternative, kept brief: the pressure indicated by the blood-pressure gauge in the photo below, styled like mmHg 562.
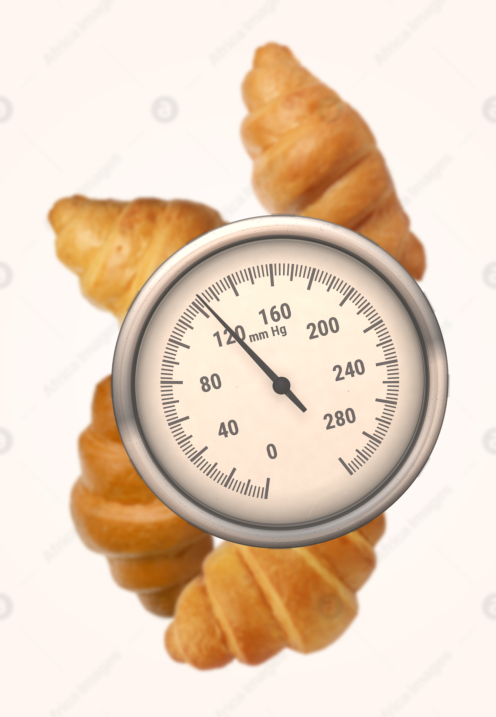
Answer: mmHg 124
